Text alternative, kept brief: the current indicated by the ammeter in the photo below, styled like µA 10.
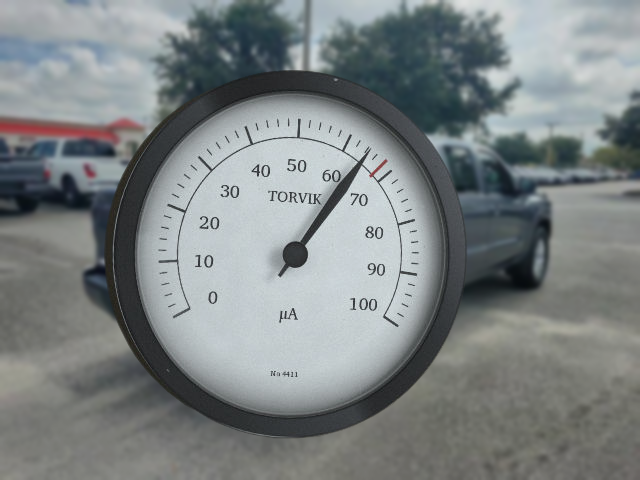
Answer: µA 64
